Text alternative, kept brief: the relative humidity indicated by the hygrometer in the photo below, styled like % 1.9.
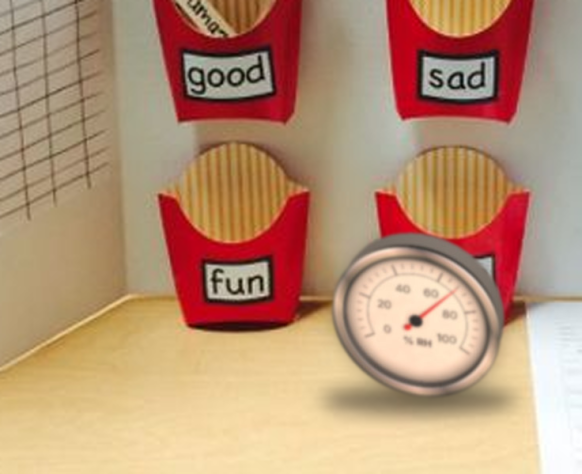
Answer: % 68
